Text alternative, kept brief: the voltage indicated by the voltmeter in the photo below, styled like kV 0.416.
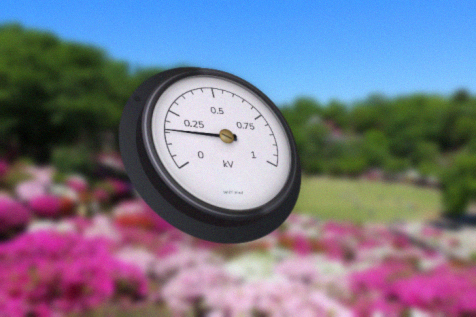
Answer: kV 0.15
